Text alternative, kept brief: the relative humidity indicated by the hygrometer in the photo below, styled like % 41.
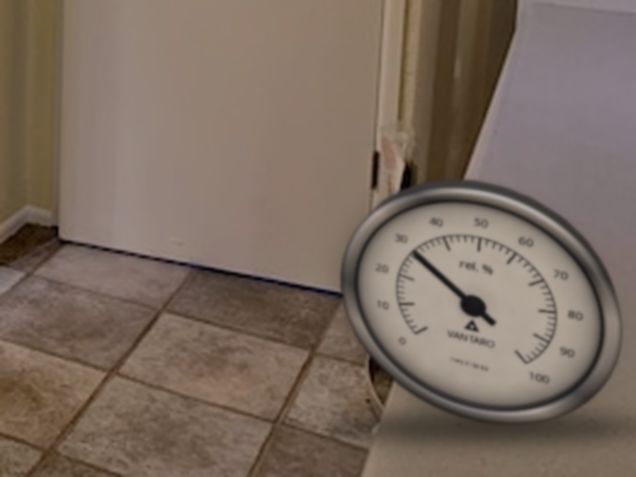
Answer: % 30
